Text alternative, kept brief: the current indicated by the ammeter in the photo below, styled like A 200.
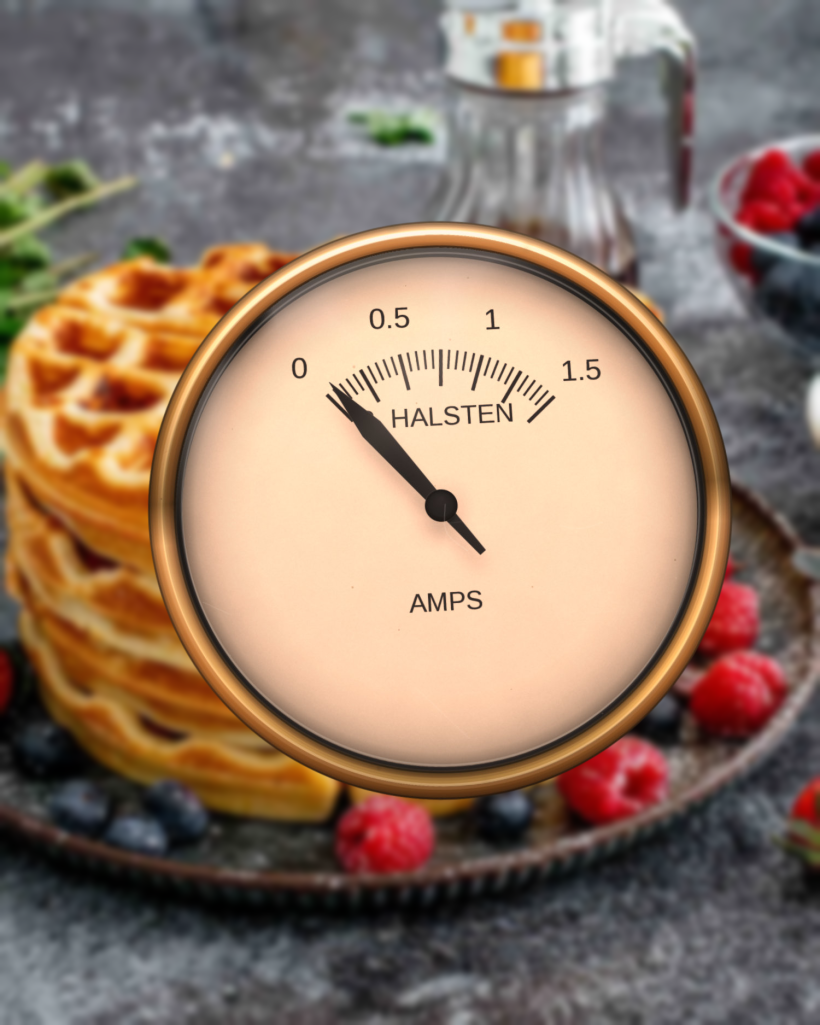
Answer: A 0.05
